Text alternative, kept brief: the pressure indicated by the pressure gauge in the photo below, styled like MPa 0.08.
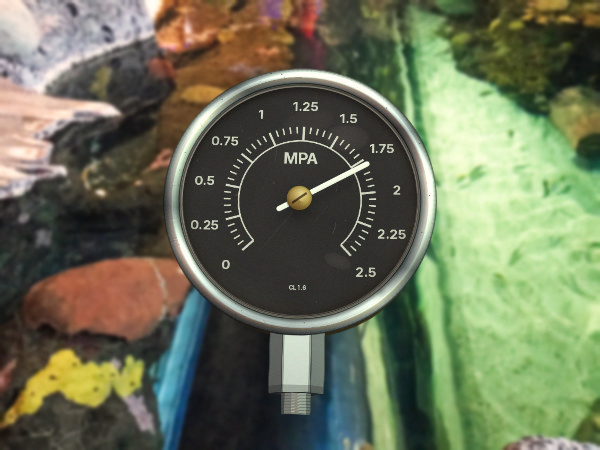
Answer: MPa 1.8
